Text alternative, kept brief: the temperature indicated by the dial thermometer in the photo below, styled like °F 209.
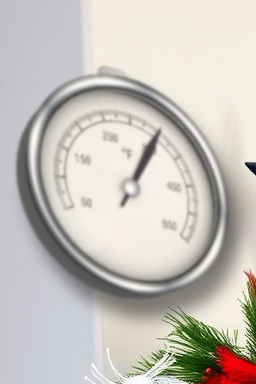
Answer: °F 350
